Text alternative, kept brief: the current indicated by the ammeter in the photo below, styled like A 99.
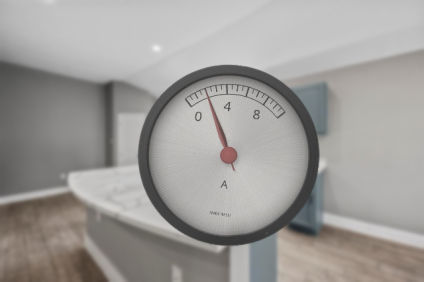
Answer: A 2
